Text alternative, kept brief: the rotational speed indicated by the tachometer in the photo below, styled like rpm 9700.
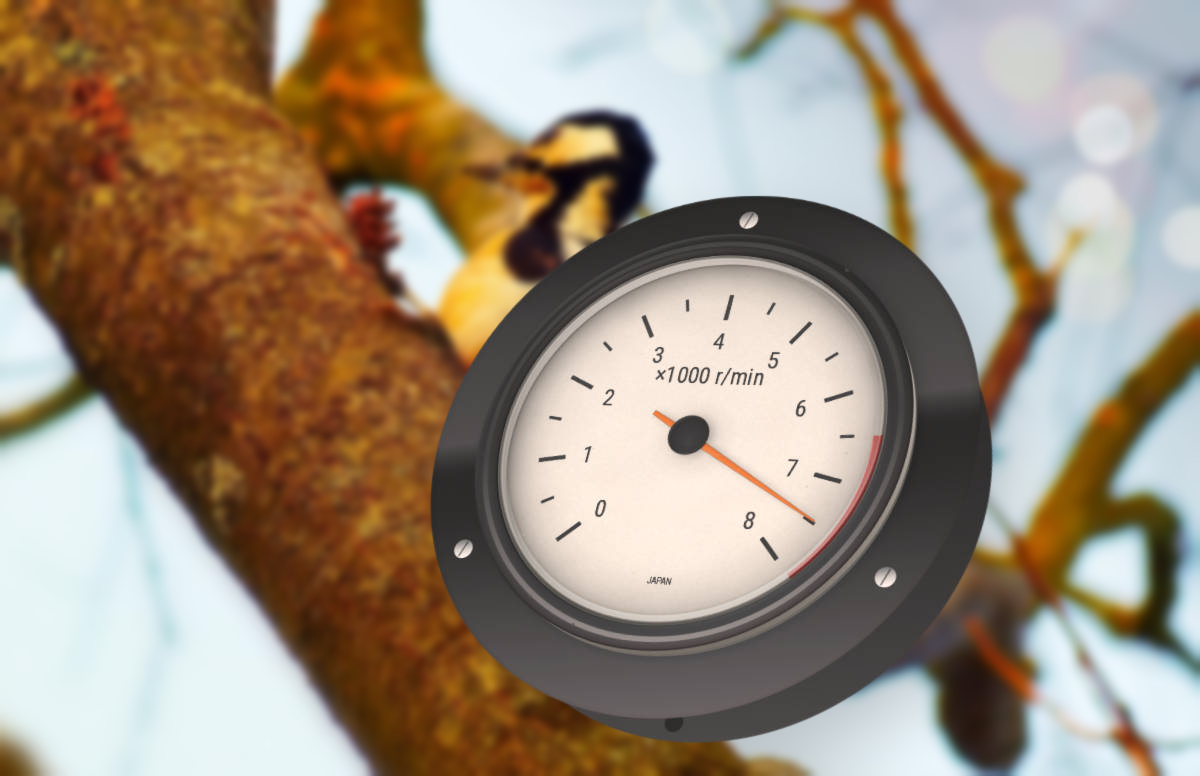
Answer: rpm 7500
